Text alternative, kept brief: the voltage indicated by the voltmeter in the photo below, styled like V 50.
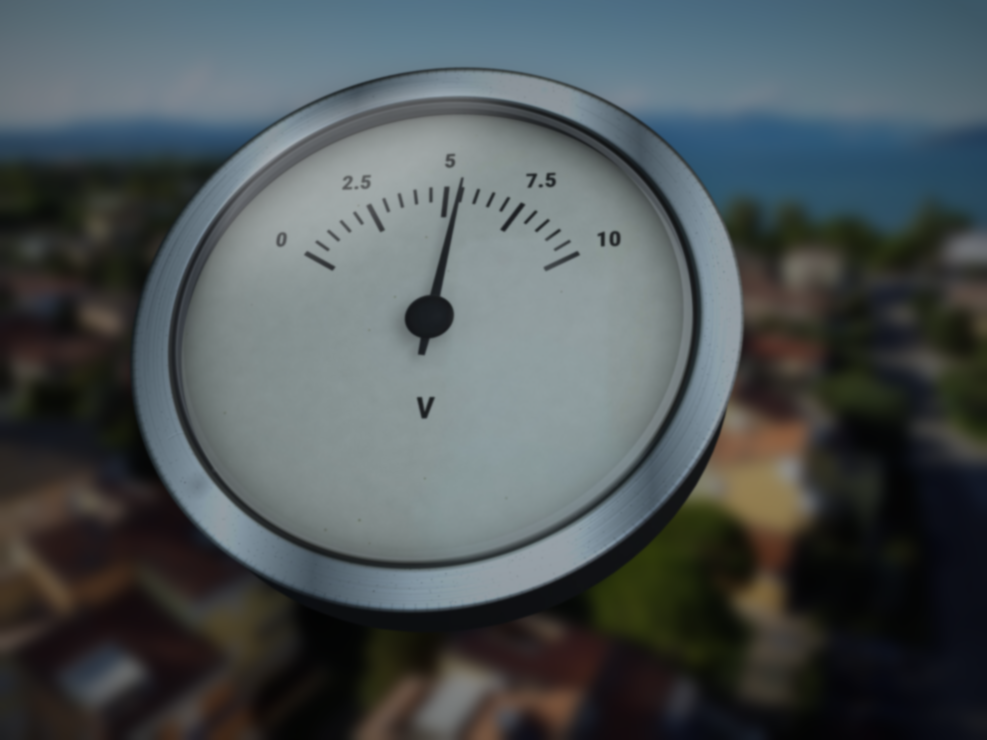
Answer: V 5.5
